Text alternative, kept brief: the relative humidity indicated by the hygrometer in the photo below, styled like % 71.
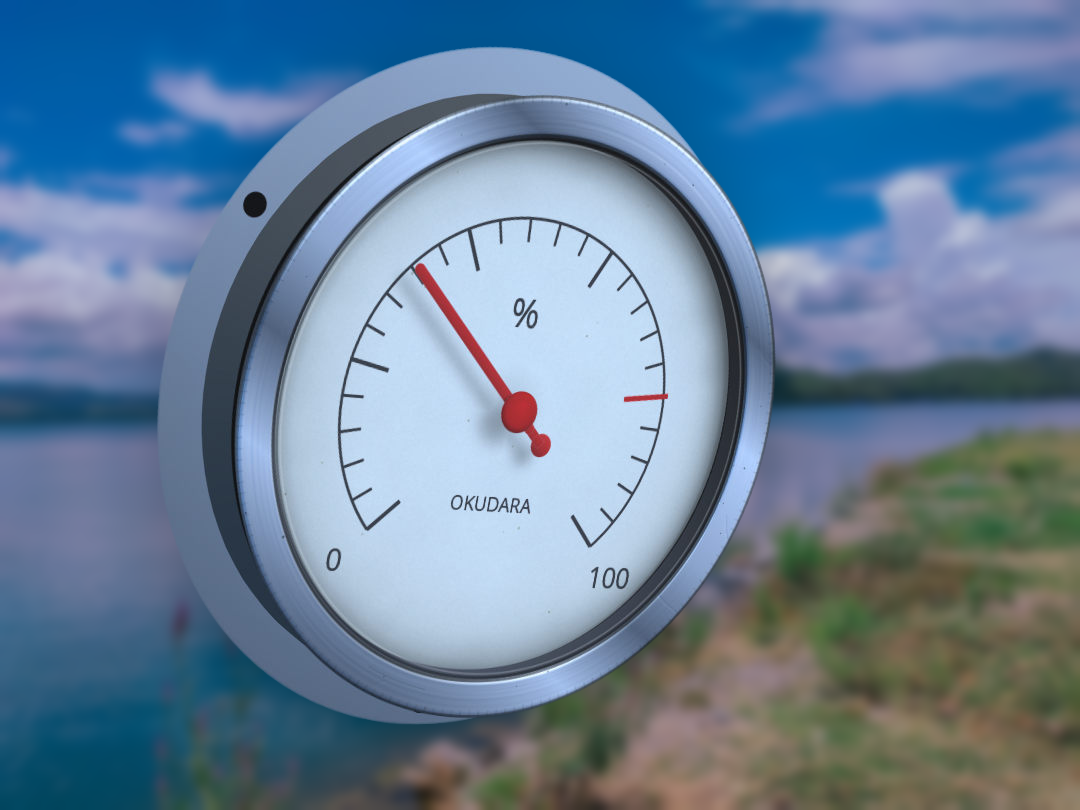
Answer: % 32
